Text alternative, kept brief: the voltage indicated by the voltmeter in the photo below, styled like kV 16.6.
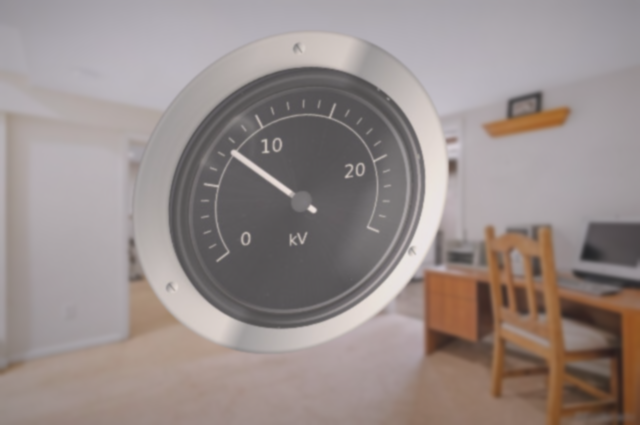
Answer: kV 7.5
